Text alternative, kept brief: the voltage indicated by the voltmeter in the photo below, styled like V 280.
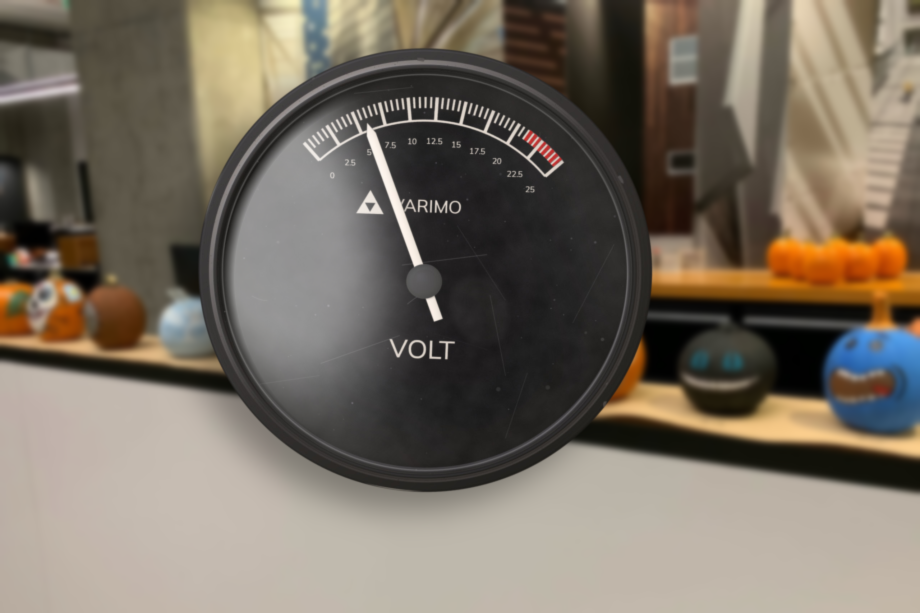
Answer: V 6
